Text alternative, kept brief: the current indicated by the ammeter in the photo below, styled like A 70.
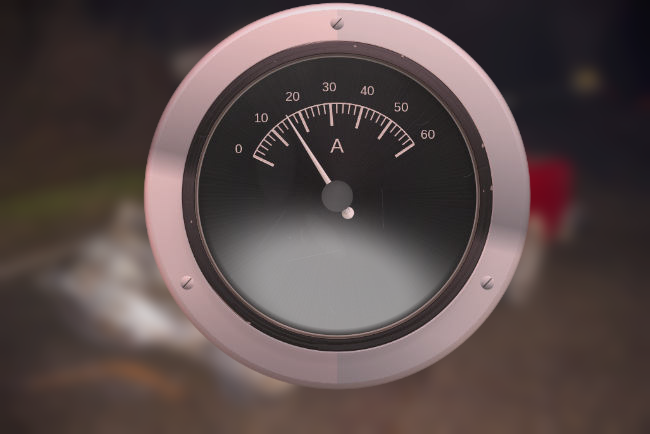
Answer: A 16
